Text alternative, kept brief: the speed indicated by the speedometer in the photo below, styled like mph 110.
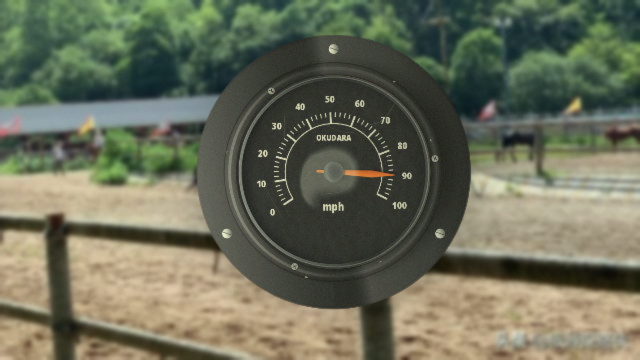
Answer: mph 90
